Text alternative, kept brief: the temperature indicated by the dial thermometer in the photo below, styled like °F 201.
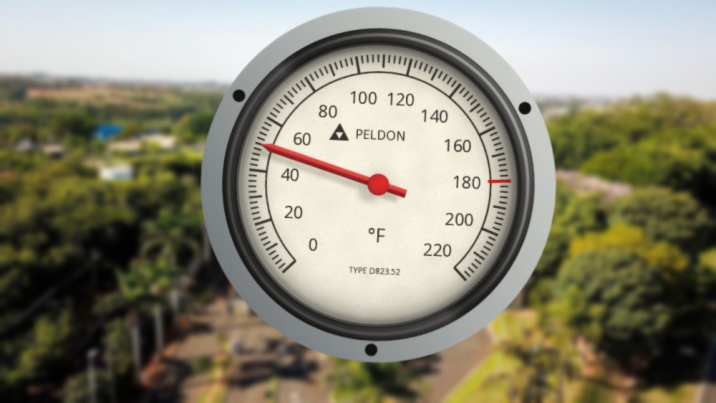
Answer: °F 50
